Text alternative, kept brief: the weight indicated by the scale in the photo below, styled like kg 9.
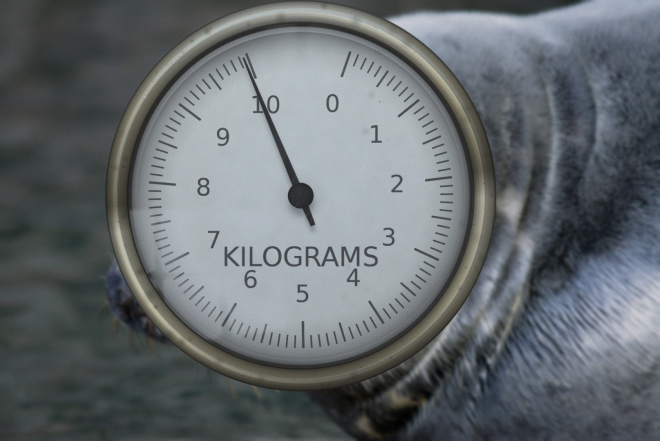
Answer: kg 9.95
